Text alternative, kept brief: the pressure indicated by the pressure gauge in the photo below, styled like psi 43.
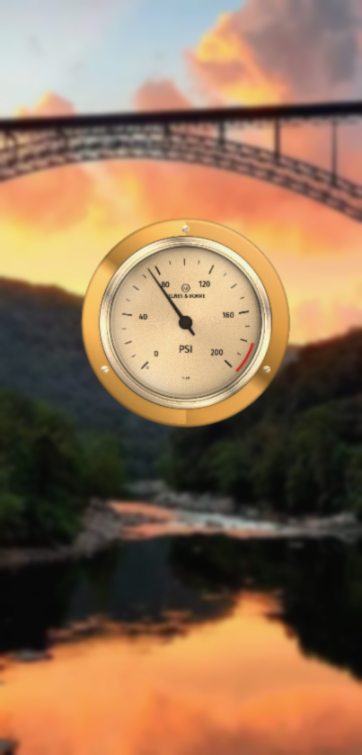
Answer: psi 75
